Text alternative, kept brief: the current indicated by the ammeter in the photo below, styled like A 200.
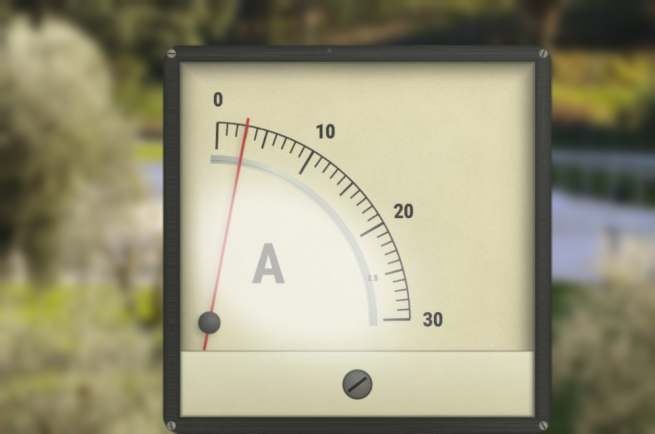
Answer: A 3
